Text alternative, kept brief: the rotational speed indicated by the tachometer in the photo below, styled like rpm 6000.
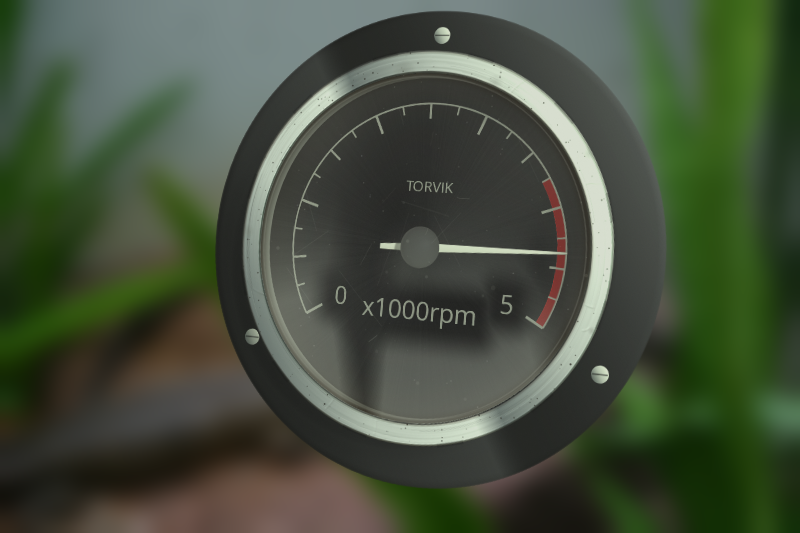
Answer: rpm 4375
